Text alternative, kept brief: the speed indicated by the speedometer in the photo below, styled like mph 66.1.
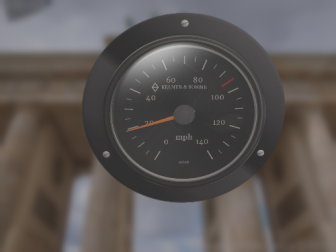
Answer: mph 20
